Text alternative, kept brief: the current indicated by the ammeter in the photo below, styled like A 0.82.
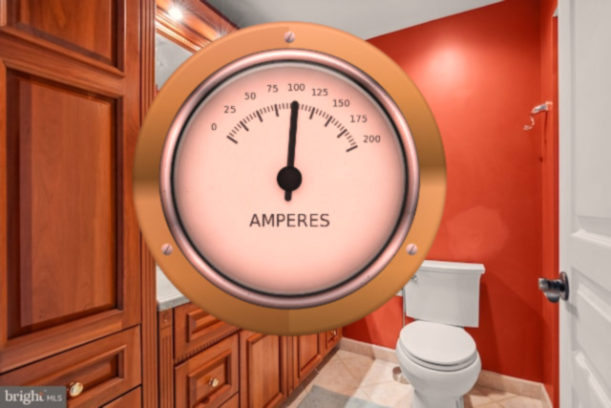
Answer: A 100
